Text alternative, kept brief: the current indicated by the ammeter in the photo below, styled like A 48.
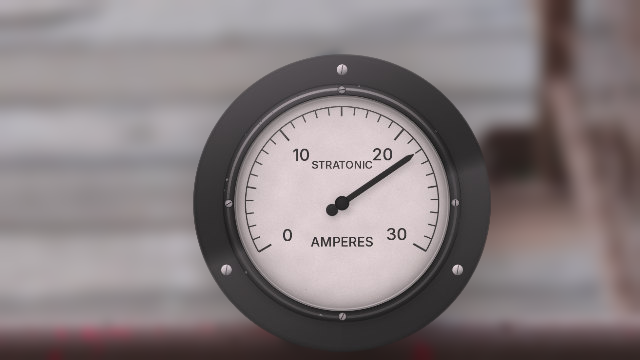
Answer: A 22
